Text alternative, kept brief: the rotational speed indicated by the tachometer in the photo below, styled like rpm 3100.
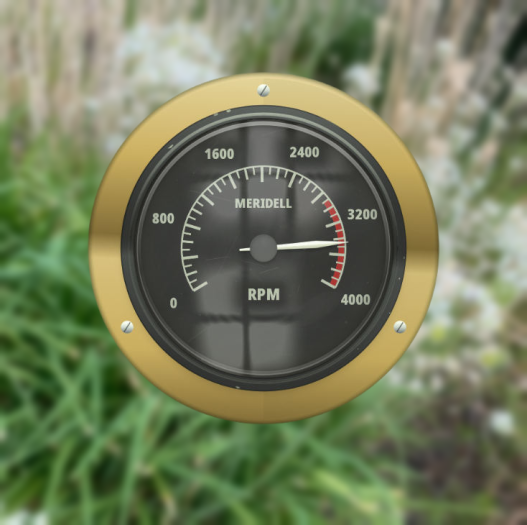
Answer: rpm 3450
